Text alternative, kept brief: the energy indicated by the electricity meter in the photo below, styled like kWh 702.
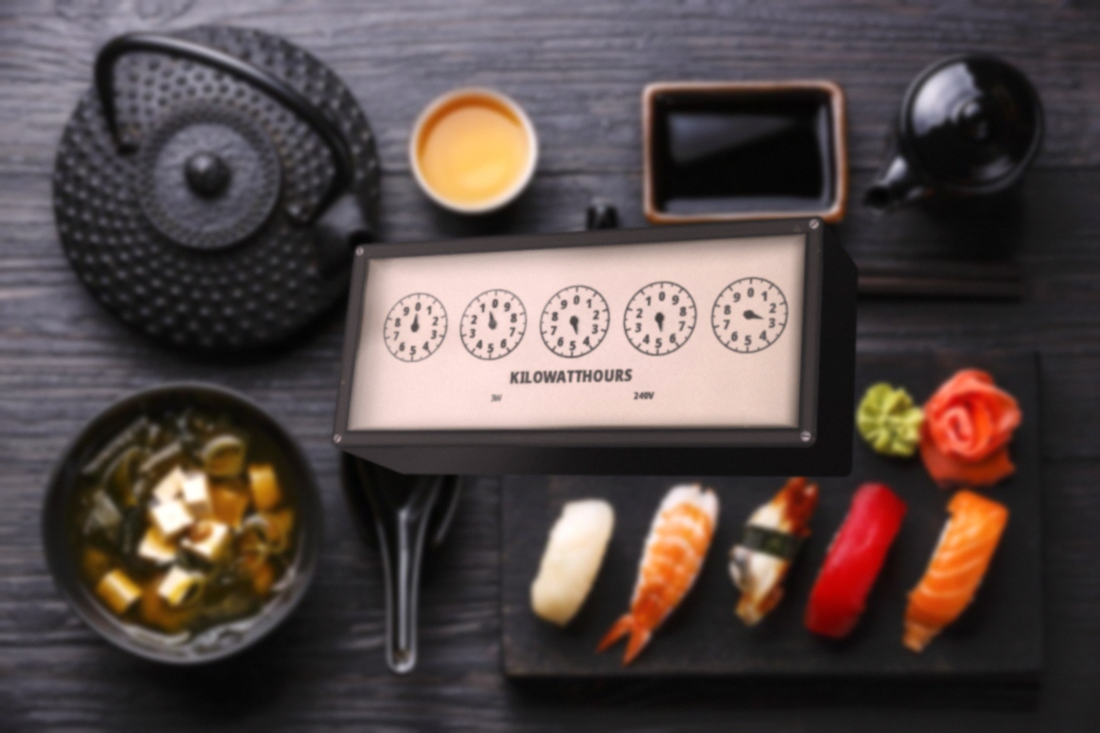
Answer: kWh 453
